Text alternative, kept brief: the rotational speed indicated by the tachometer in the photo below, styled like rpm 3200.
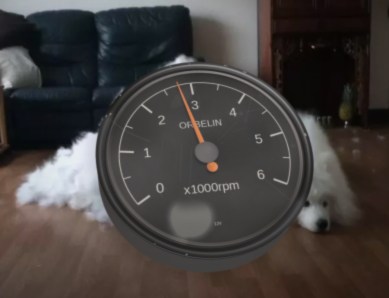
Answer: rpm 2750
